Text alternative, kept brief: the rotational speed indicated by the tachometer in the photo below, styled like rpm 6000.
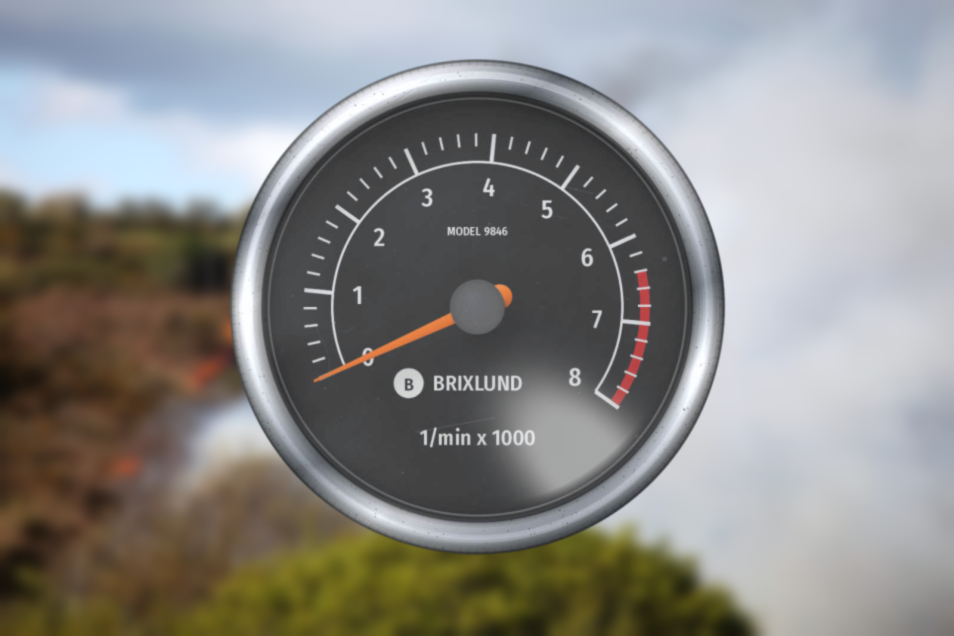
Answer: rpm 0
